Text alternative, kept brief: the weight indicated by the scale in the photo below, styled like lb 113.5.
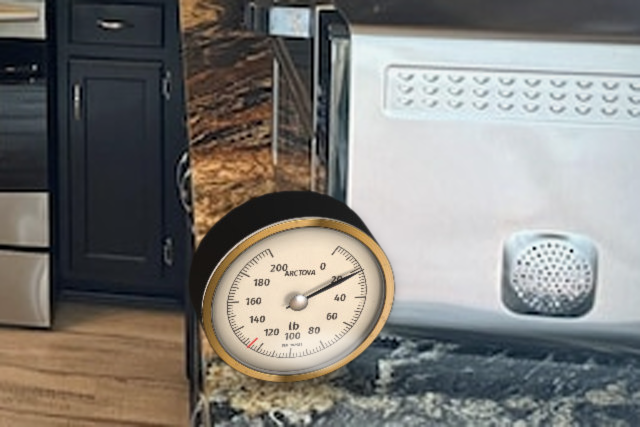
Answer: lb 20
